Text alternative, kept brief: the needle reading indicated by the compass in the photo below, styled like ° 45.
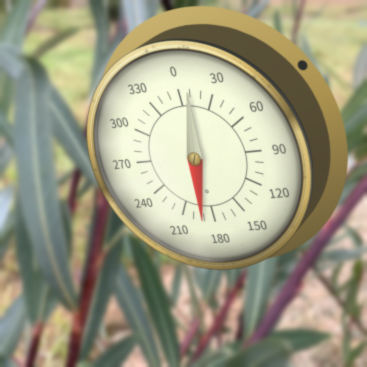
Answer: ° 190
